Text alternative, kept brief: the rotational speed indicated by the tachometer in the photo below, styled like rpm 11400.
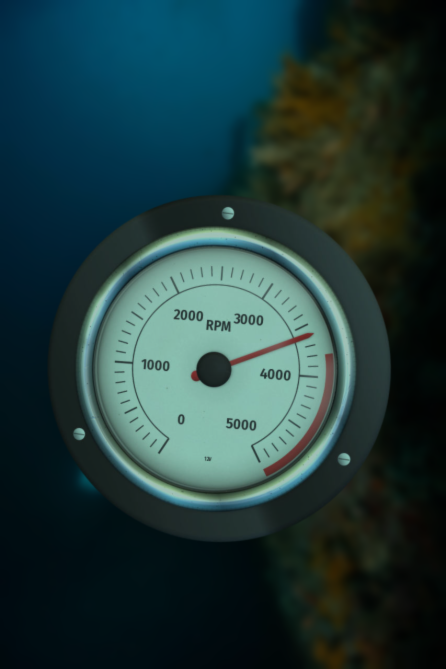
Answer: rpm 3600
